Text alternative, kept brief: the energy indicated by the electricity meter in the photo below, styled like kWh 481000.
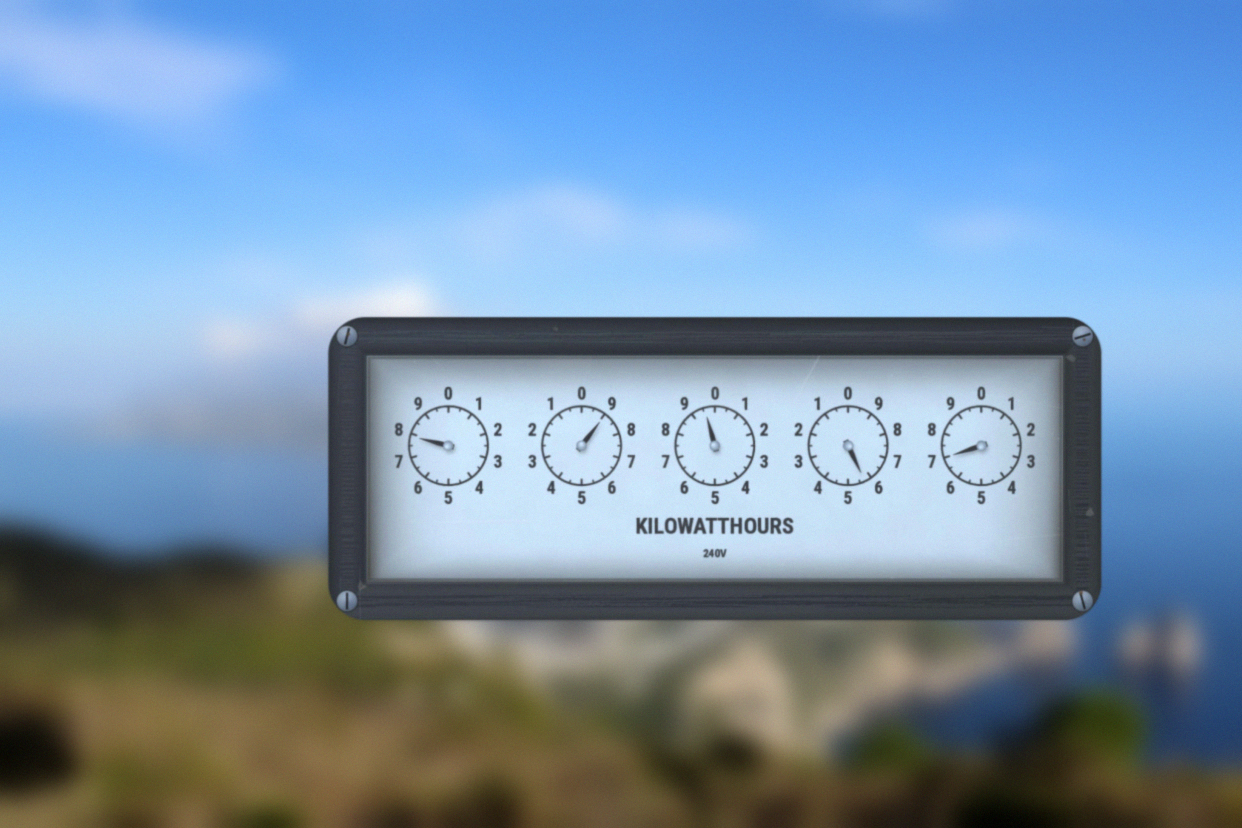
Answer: kWh 78957
